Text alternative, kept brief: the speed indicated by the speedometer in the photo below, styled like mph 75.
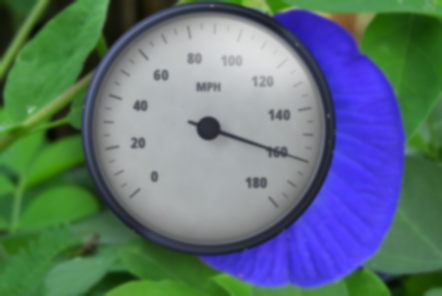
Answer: mph 160
